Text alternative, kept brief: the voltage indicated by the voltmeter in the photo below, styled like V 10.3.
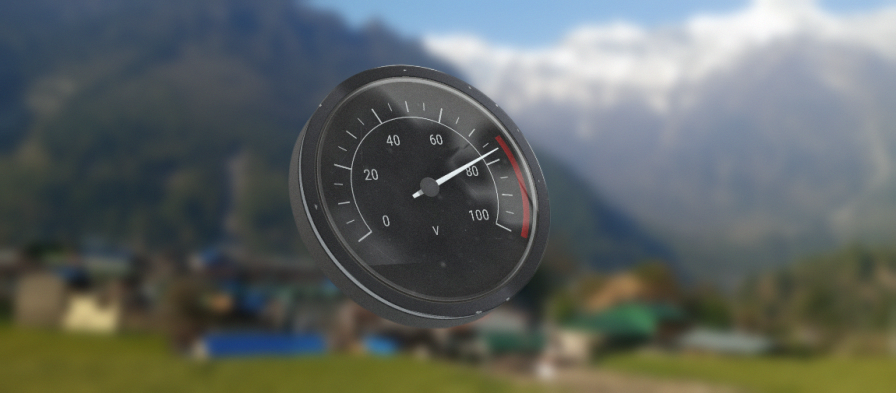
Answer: V 77.5
